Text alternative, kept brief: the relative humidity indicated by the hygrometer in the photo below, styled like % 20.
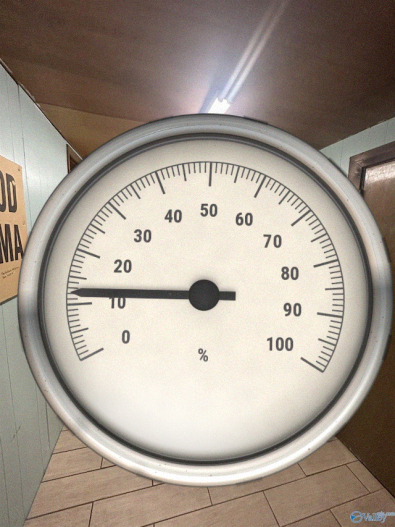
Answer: % 12
